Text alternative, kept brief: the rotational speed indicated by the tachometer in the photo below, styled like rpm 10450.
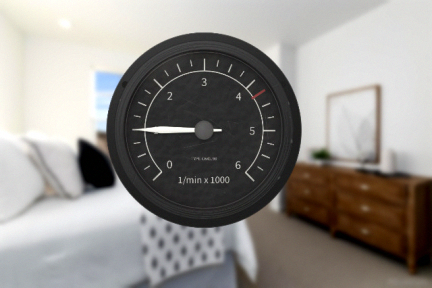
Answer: rpm 1000
